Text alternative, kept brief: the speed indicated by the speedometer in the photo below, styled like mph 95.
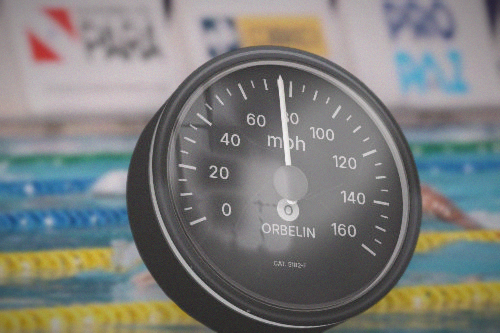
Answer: mph 75
